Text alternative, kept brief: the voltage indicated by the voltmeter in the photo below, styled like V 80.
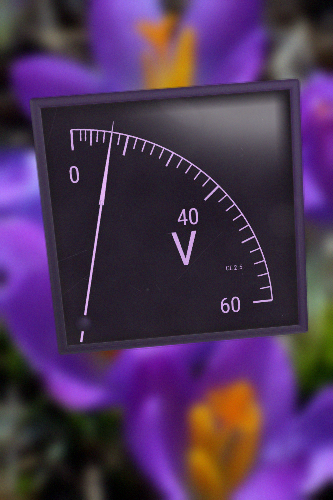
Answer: V 16
